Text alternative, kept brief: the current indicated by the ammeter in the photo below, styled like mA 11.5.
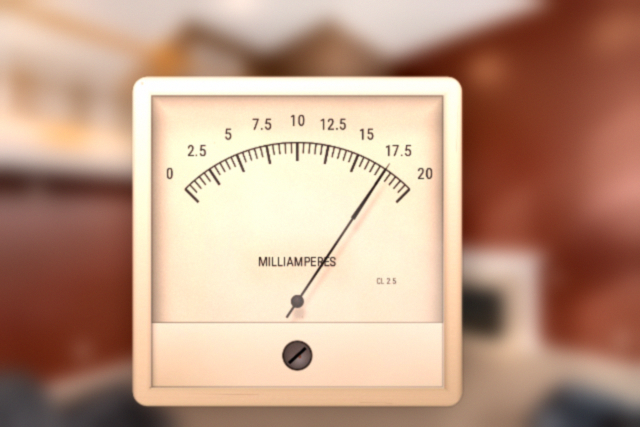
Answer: mA 17.5
